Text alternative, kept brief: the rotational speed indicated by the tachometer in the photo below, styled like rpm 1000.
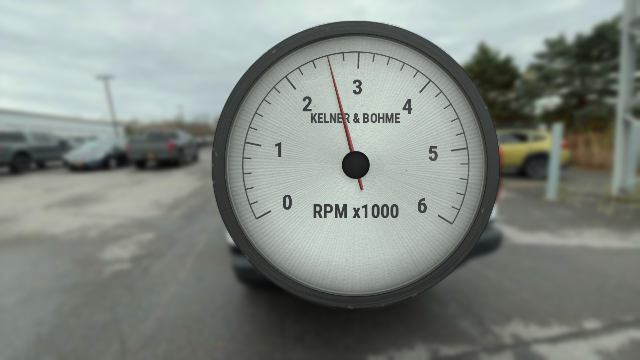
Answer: rpm 2600
